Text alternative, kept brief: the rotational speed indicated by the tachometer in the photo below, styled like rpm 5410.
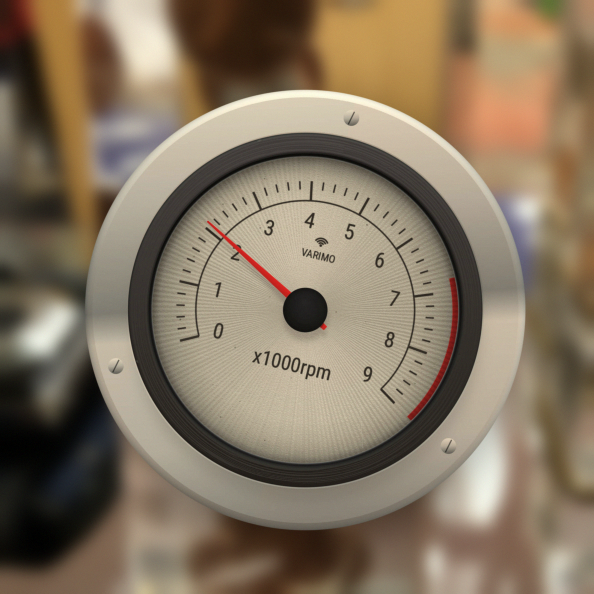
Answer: rpm 2100
